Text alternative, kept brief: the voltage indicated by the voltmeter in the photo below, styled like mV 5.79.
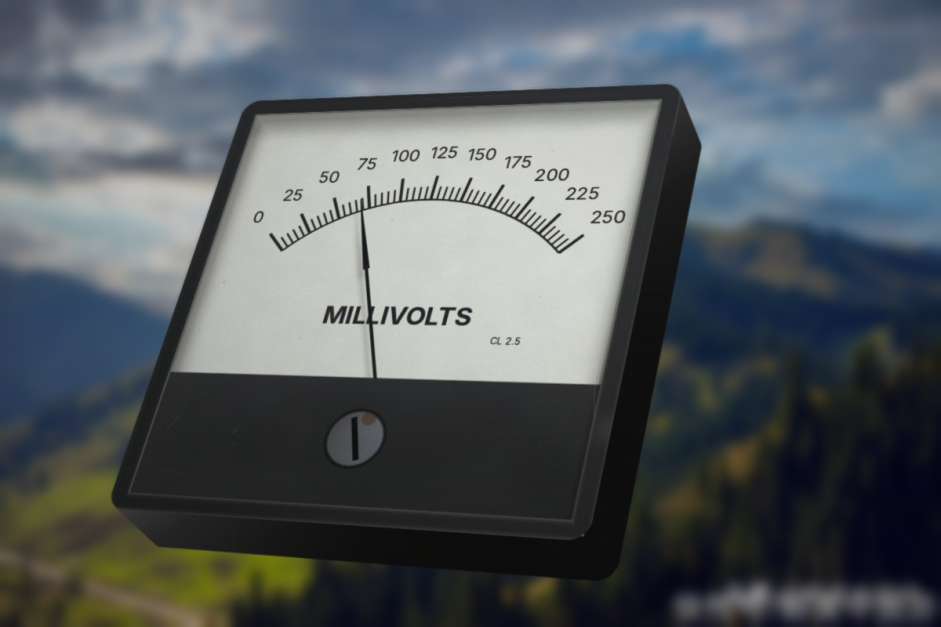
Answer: mV 70
